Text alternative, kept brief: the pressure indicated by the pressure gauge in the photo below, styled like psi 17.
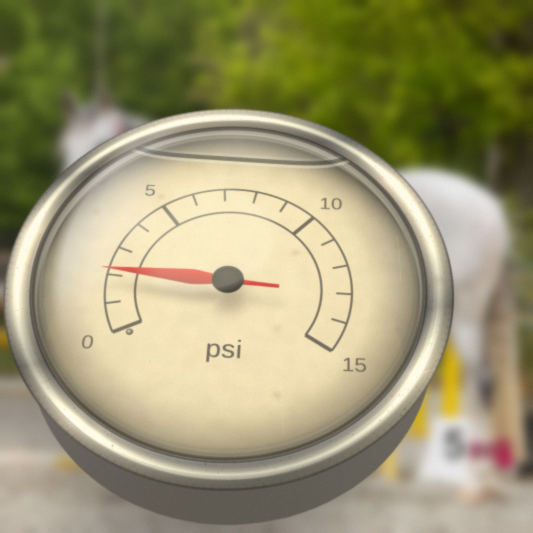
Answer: psi 2
